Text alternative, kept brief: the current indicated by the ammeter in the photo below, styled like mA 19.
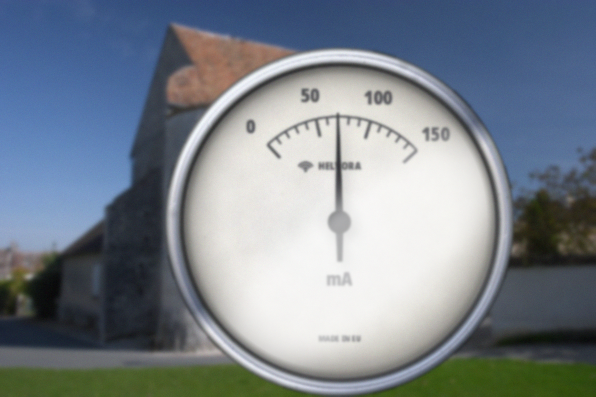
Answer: mA 70
